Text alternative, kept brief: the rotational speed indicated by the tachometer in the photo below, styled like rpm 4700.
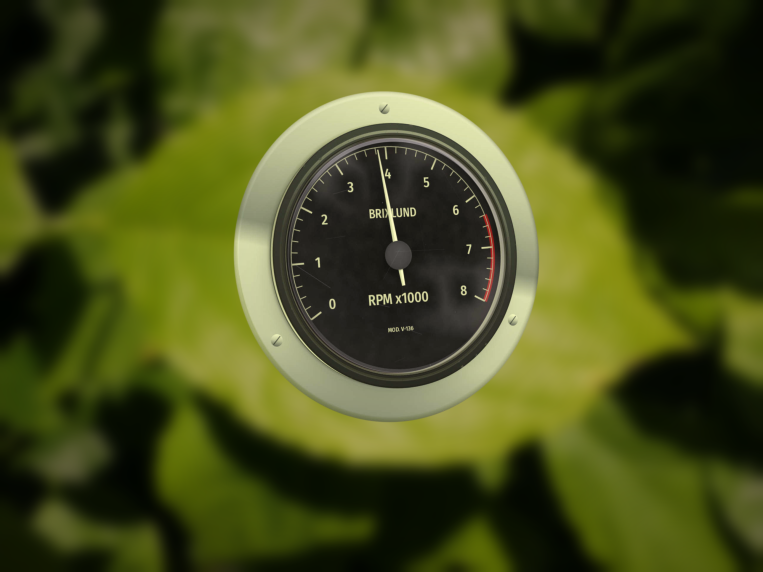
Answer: rpm 3800
